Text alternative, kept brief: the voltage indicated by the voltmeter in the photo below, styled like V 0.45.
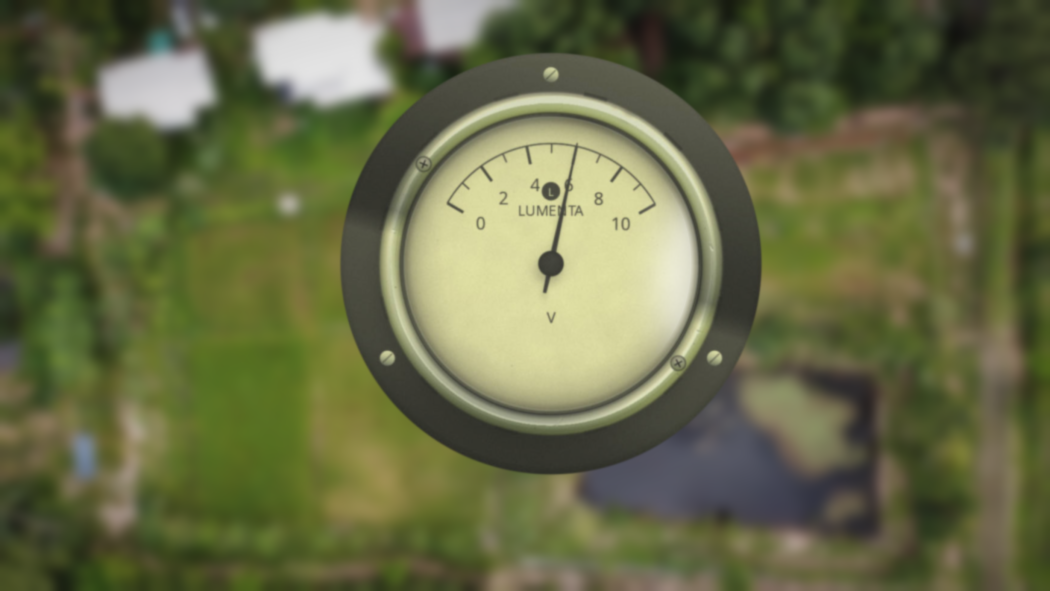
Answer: V 6
